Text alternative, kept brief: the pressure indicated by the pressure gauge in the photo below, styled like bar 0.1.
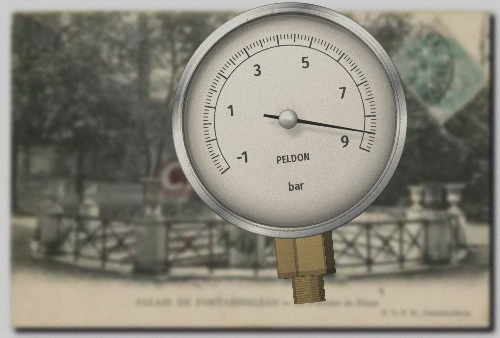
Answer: bar 8.5
